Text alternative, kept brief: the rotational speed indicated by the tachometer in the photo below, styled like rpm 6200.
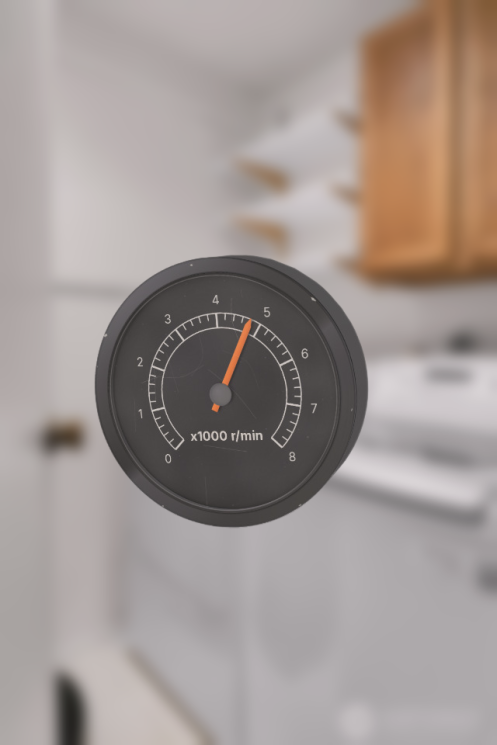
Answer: rpm 4800
